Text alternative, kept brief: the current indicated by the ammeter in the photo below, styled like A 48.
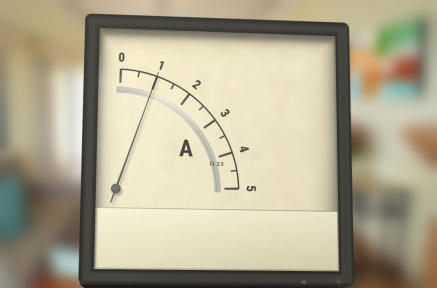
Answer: A 1
